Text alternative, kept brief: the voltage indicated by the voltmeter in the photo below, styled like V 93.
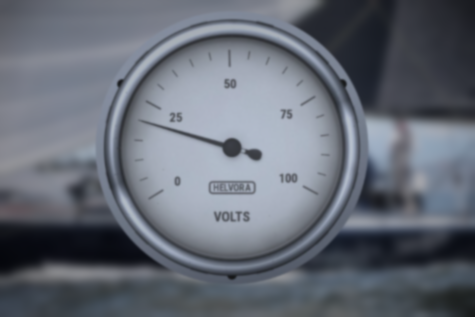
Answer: V 20
